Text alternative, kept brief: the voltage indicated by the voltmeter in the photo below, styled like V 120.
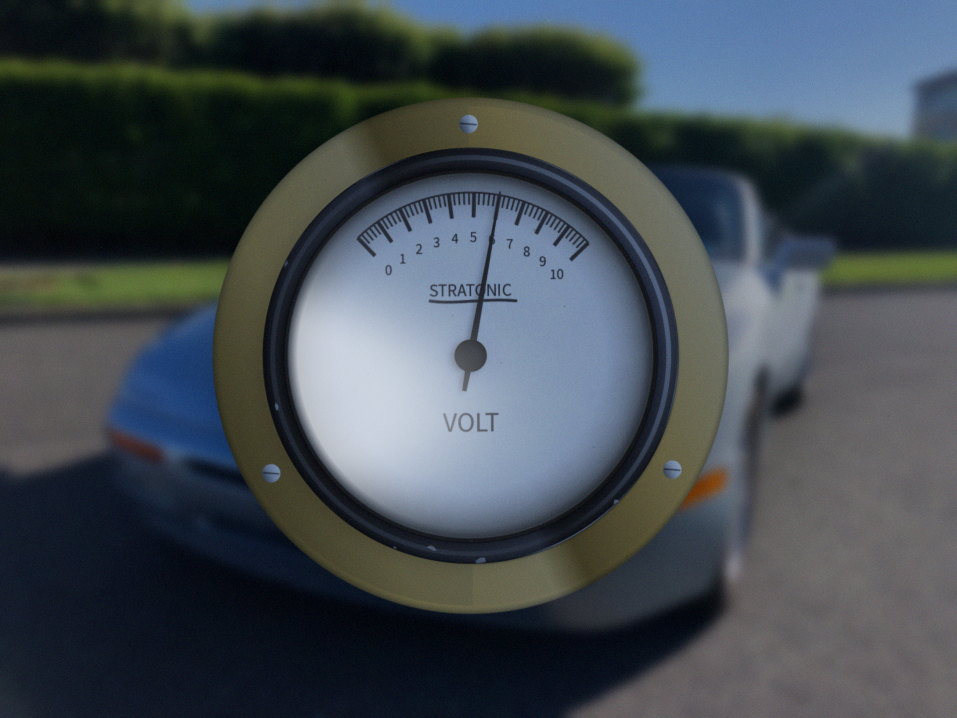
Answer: V 6
